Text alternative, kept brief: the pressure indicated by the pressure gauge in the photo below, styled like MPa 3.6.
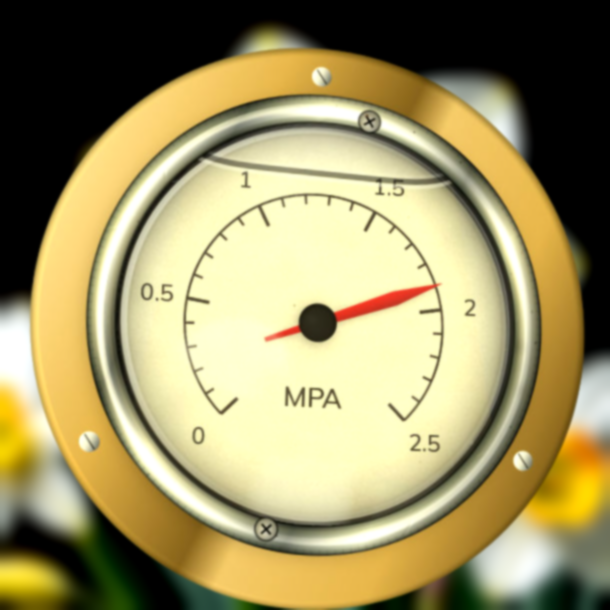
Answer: MPa 1.9
